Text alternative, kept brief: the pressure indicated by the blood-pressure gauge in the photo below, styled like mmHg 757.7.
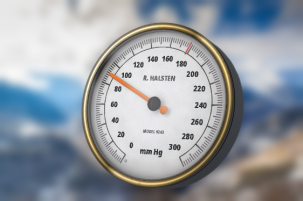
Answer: mmHg 90
